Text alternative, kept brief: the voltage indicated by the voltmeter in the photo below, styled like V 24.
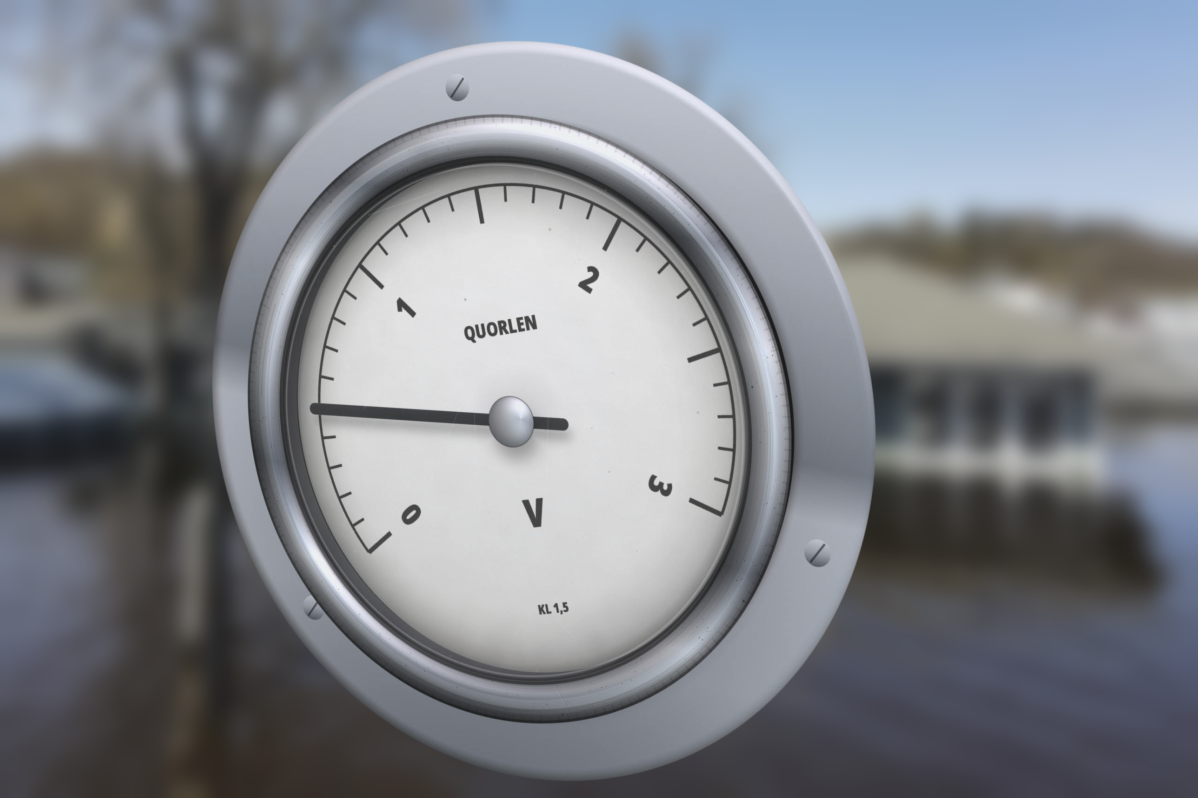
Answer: V 0.5
